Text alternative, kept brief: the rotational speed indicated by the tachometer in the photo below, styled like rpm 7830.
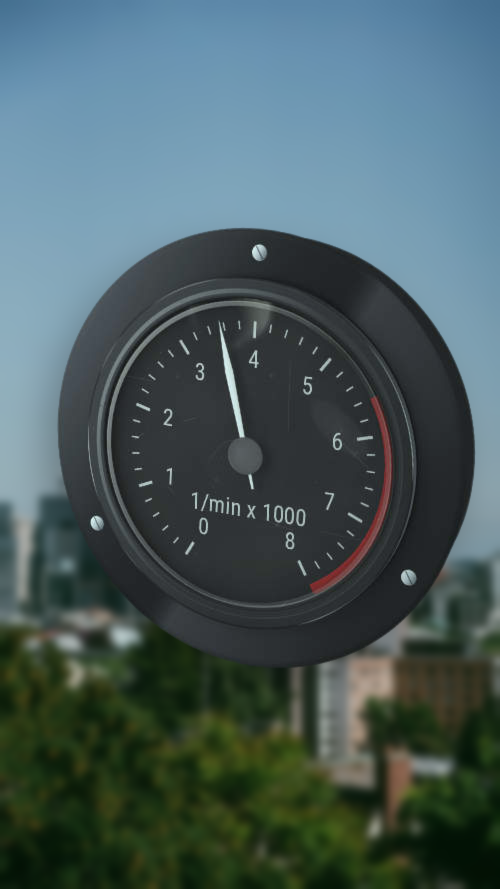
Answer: rpm 3600
